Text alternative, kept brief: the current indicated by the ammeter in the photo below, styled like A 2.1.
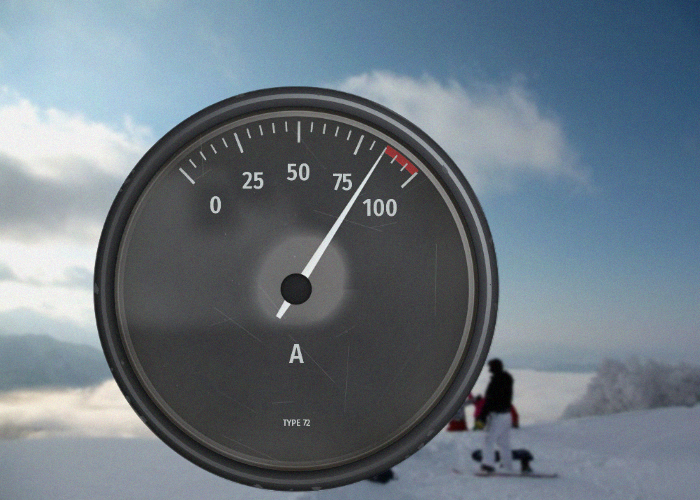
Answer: A 85
